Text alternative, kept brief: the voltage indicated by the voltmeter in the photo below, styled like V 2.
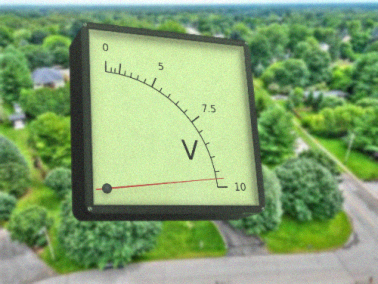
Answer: V 9.75
